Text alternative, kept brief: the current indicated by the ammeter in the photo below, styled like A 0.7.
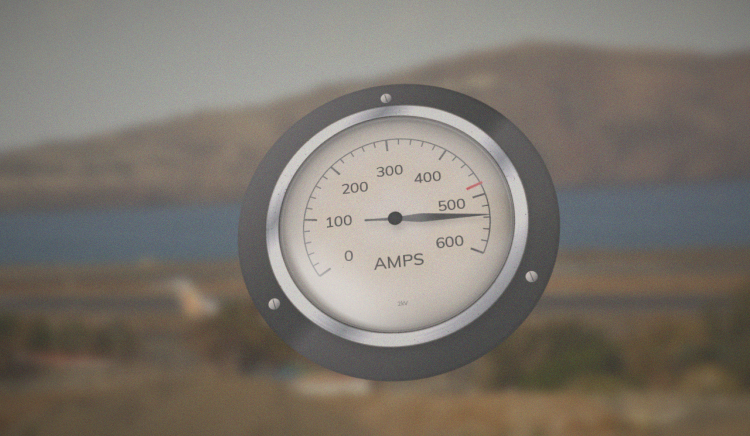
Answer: A 540
